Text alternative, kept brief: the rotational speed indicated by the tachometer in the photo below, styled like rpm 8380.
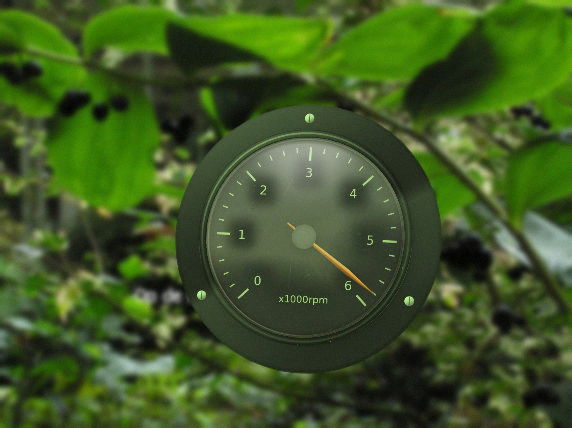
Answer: rpm 5800
